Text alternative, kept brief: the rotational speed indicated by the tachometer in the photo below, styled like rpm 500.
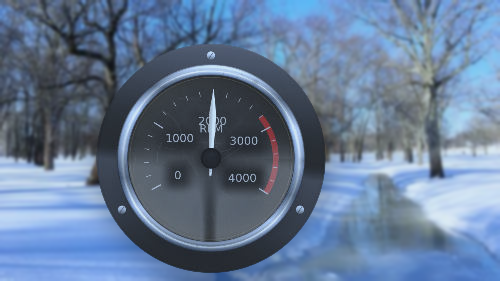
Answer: rpm 2000
